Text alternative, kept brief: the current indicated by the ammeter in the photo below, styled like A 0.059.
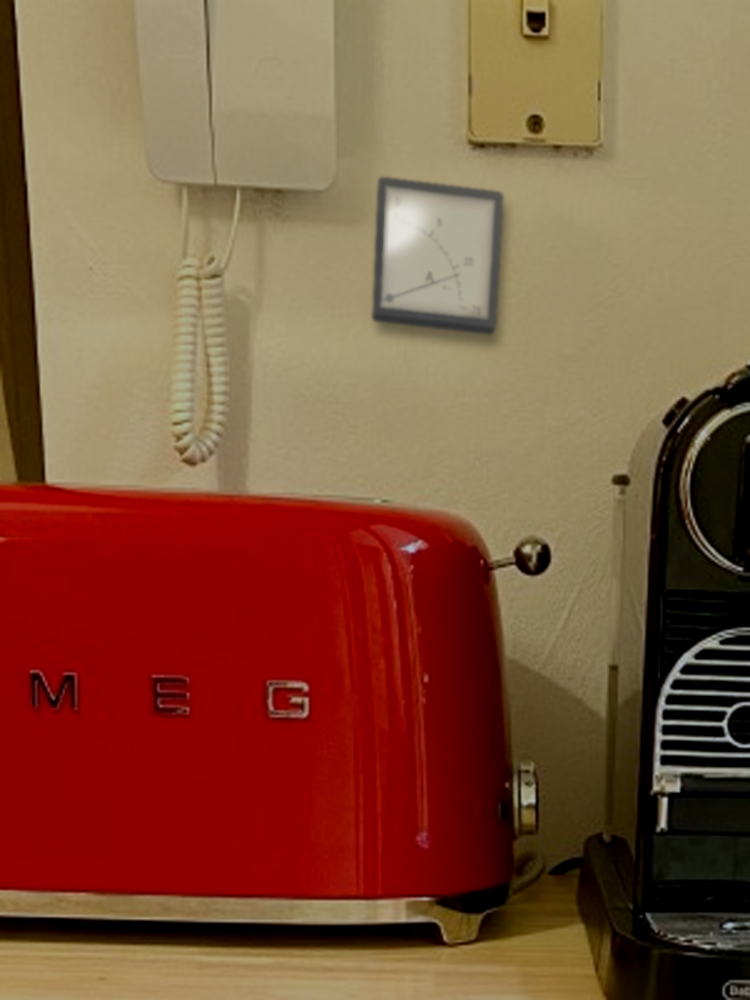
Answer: A 11
